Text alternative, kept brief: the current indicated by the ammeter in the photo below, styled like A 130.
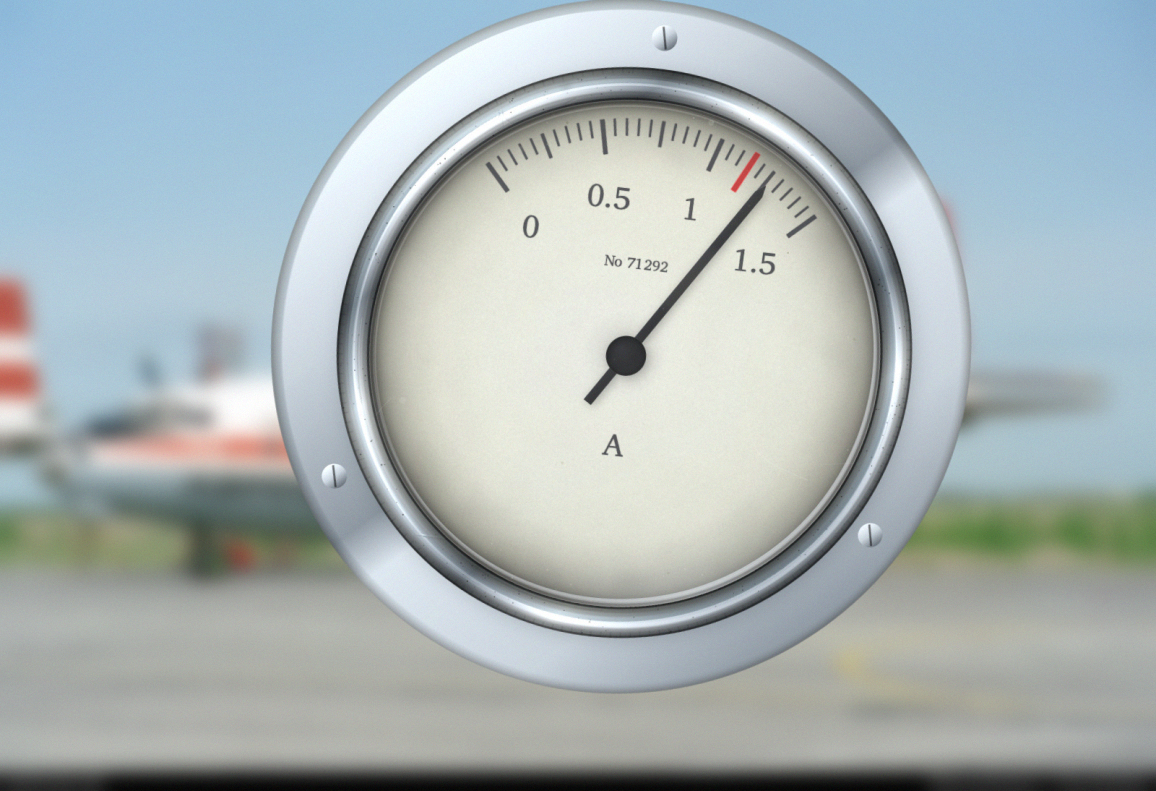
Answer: A 1.25
